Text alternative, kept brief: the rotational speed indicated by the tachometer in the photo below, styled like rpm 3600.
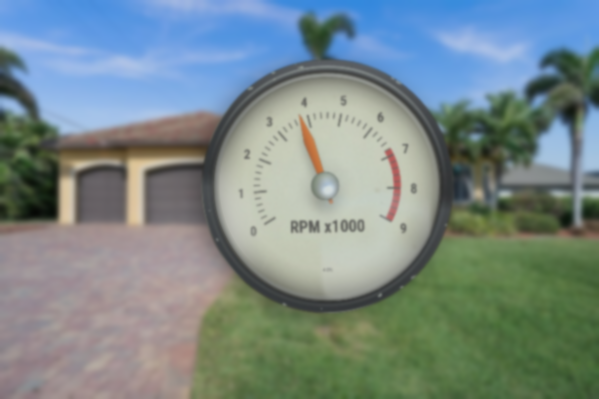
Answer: rpm 3800
